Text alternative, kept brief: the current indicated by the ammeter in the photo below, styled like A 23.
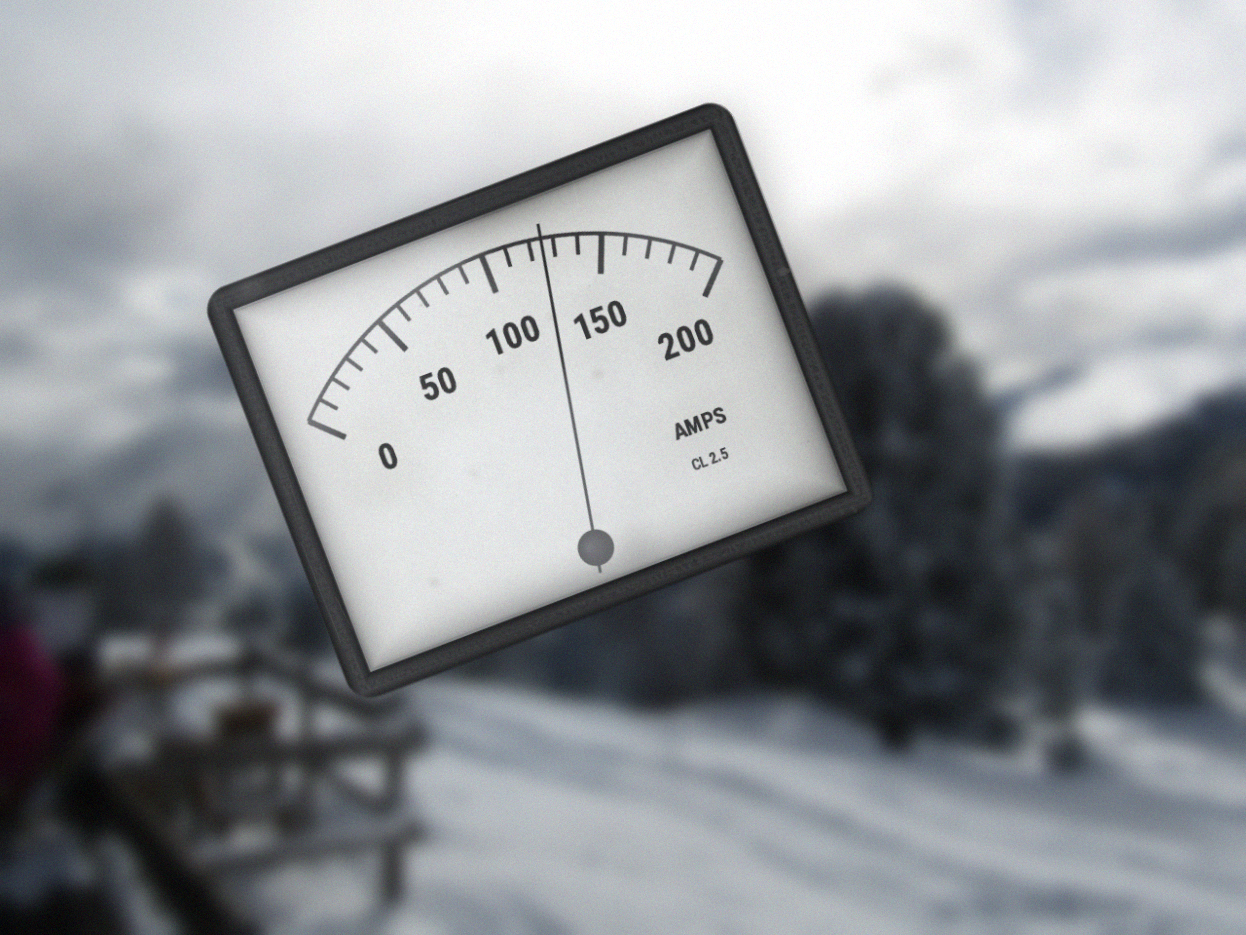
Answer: A 125
